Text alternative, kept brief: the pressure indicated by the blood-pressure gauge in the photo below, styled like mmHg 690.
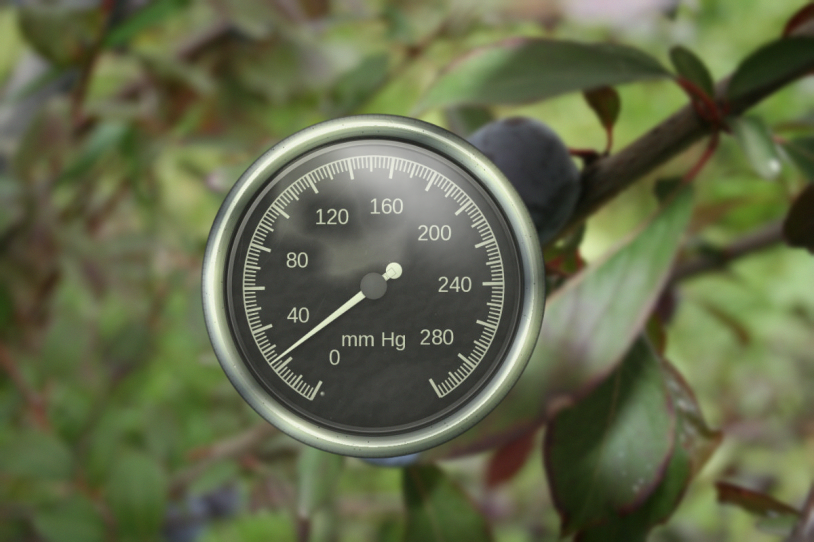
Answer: mmHg 24
